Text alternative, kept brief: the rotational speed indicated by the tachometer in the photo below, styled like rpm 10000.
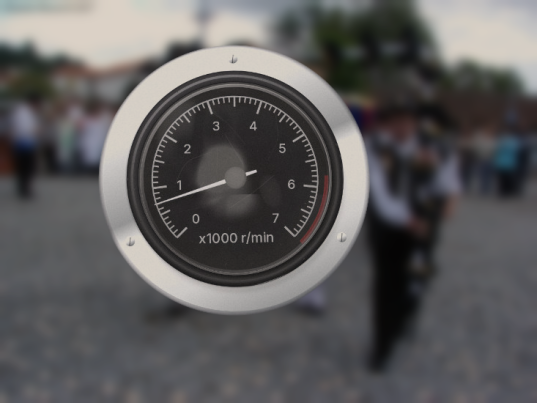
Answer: rpm 700
